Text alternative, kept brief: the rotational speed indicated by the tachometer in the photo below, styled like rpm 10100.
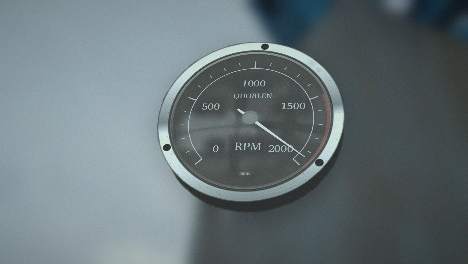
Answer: rpm 1950
